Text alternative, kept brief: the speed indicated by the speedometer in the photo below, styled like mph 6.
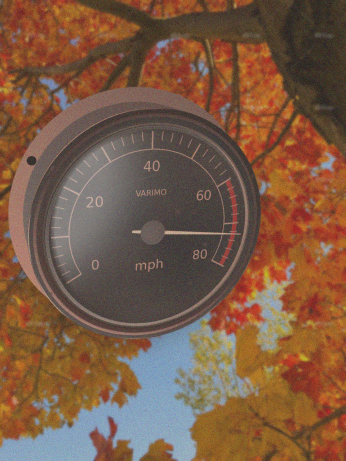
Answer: mph 72
